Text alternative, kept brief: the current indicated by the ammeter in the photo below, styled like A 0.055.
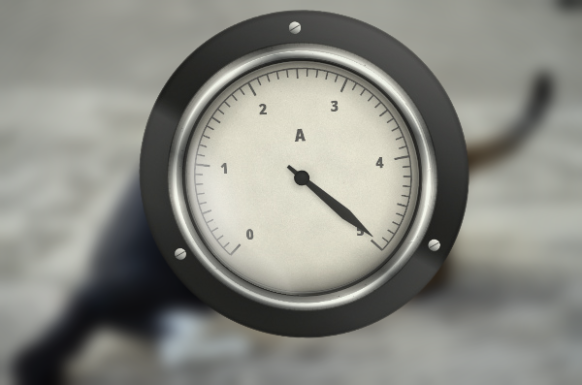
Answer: A 4.95
